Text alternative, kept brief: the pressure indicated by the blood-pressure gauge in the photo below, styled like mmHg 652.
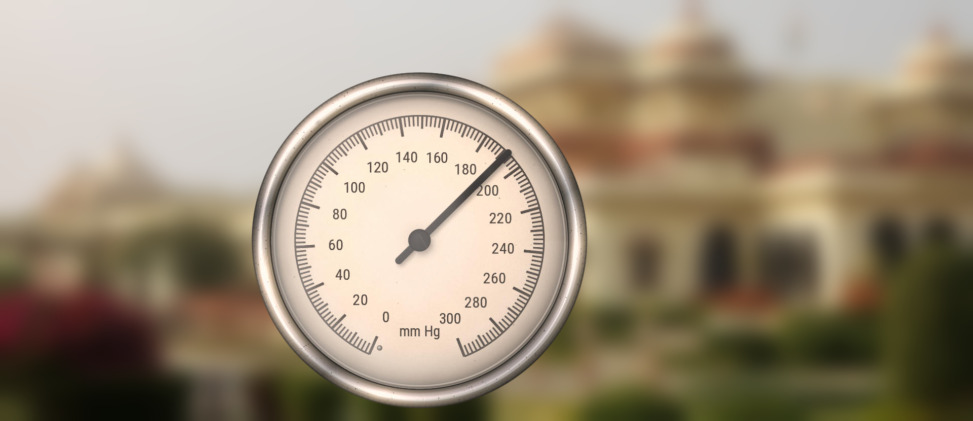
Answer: mmHg 192
